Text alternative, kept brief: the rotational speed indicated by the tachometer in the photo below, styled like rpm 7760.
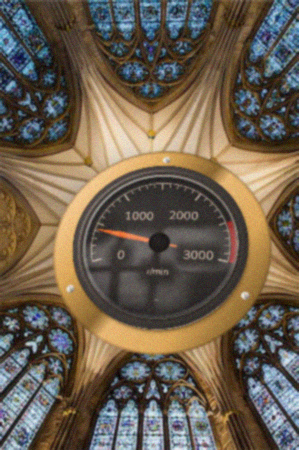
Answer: rpm 400
